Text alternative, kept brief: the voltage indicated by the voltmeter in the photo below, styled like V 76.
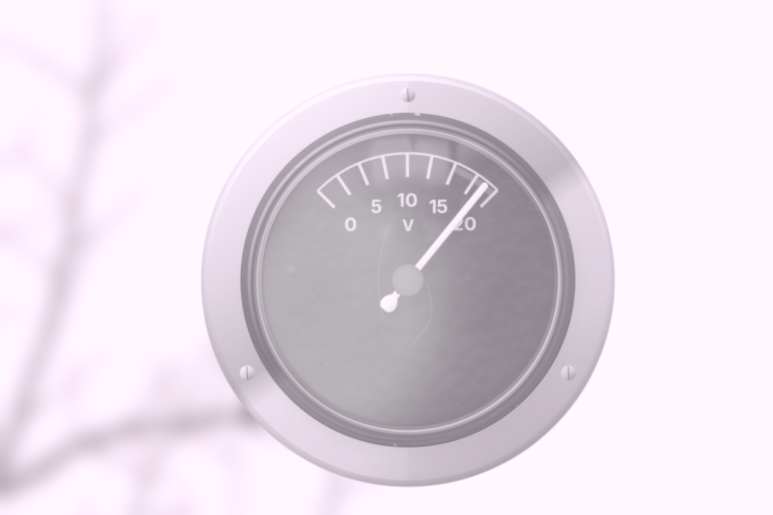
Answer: V 18.75
